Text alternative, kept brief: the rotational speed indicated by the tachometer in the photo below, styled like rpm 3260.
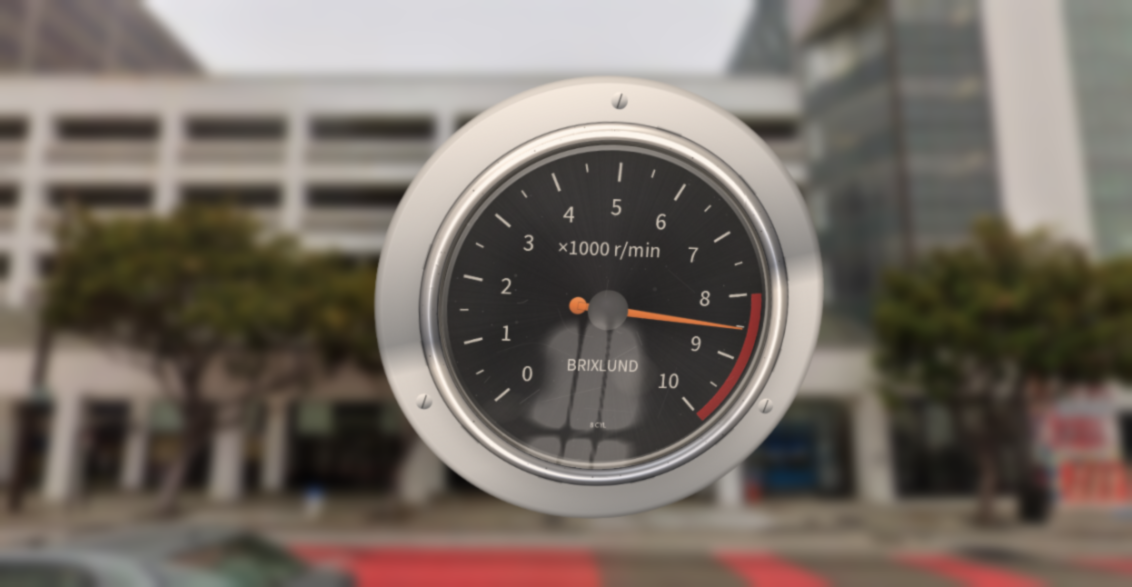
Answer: rpm 8500
